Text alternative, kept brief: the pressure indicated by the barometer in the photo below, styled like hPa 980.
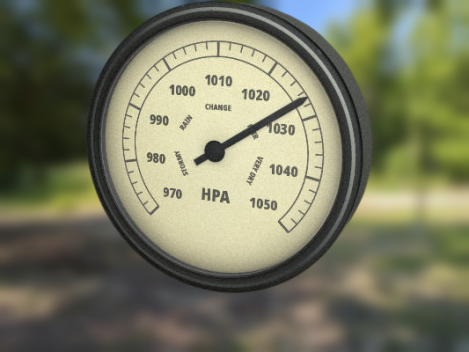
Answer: hPa 1027
